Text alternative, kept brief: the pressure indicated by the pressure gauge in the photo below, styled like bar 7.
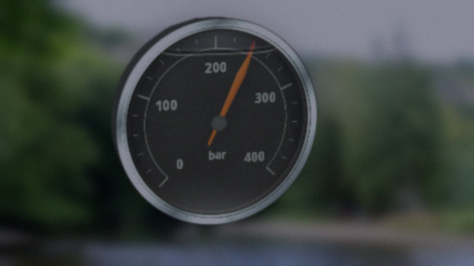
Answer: bar 240
